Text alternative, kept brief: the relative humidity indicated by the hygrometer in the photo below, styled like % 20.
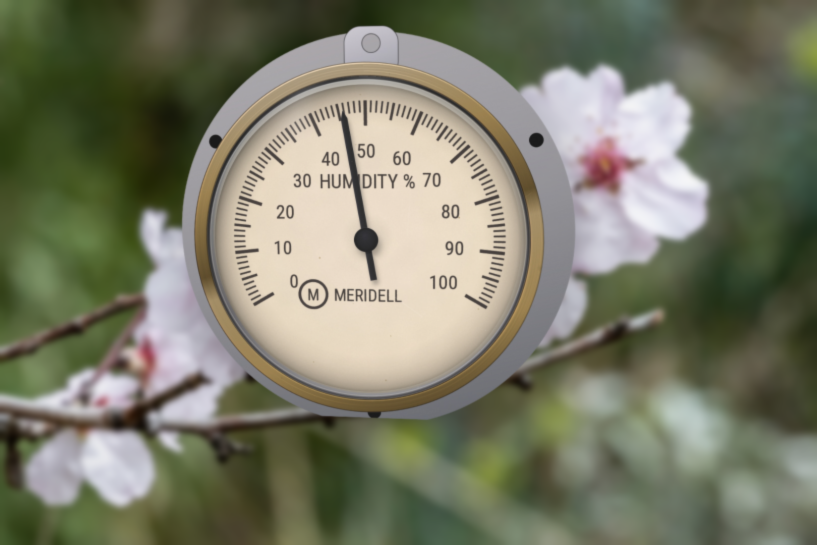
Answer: % 46
